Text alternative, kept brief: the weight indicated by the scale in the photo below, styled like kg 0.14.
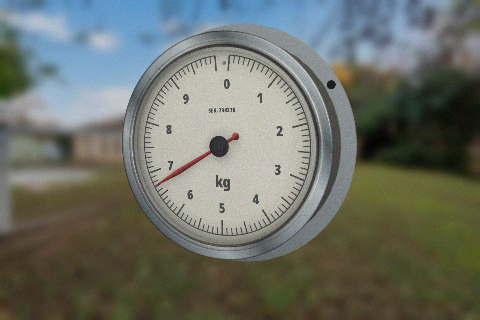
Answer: kg 6.7
